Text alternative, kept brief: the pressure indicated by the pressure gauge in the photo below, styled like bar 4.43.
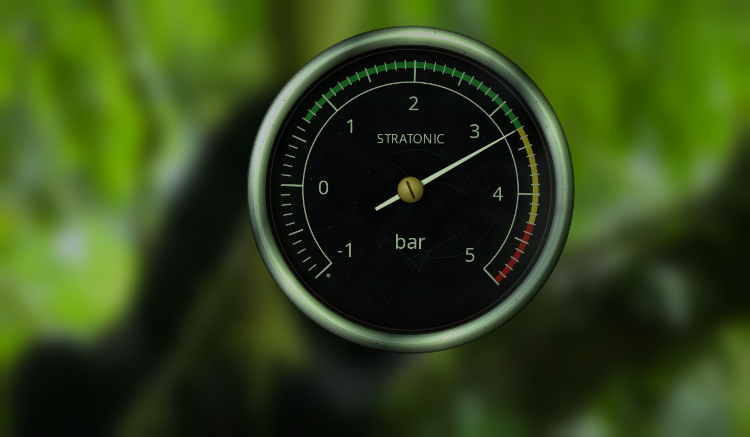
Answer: bar 3.3
